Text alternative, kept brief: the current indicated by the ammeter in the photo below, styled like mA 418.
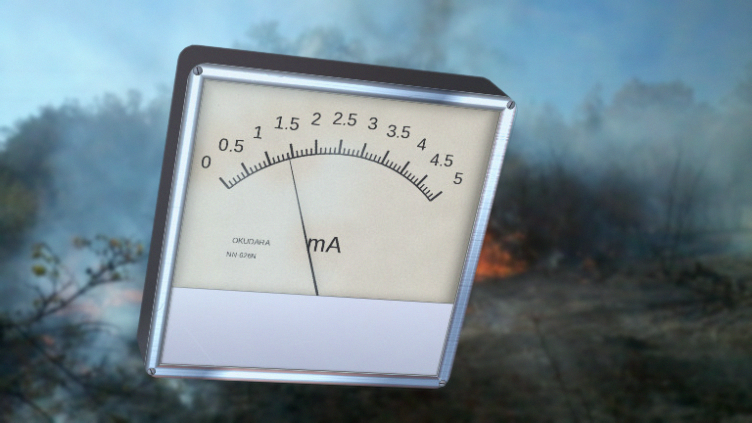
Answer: mA 1.4
